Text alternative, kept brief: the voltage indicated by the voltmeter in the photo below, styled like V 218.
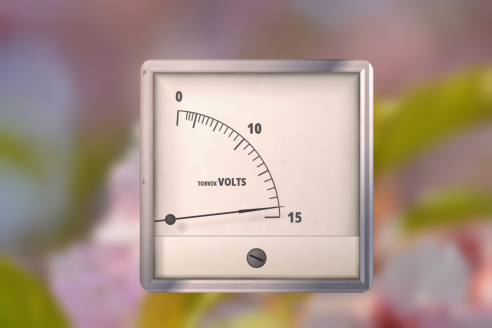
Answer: V 14.5
